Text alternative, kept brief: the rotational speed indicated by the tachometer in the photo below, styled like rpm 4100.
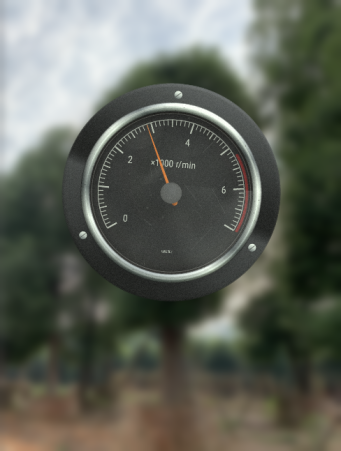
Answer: rpm 2900
